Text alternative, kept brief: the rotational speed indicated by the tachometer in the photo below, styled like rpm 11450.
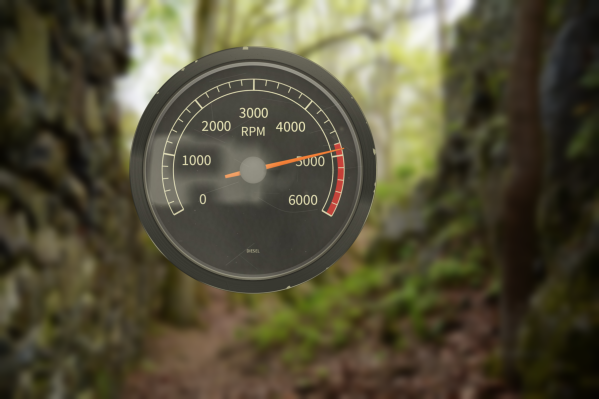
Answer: rpm 4900
